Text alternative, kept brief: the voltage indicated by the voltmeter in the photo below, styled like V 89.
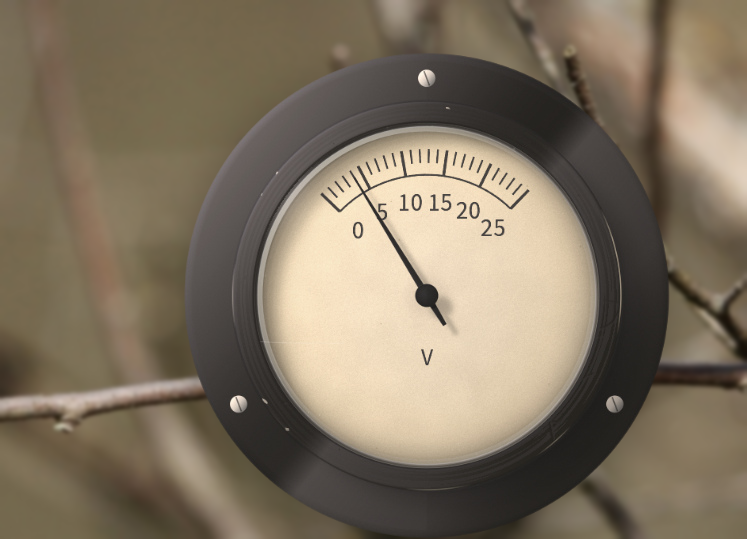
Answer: V 4
